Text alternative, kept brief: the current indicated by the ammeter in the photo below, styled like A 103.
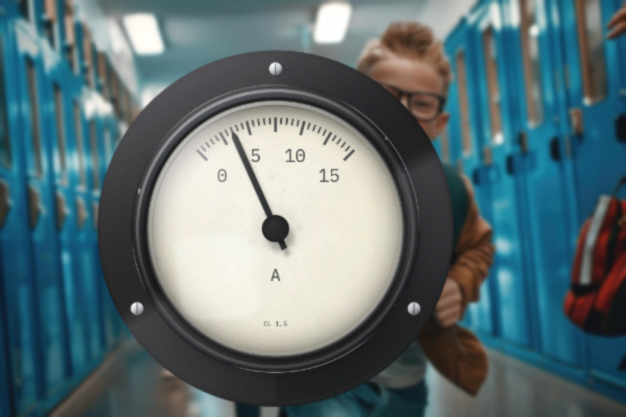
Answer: A 3.5
